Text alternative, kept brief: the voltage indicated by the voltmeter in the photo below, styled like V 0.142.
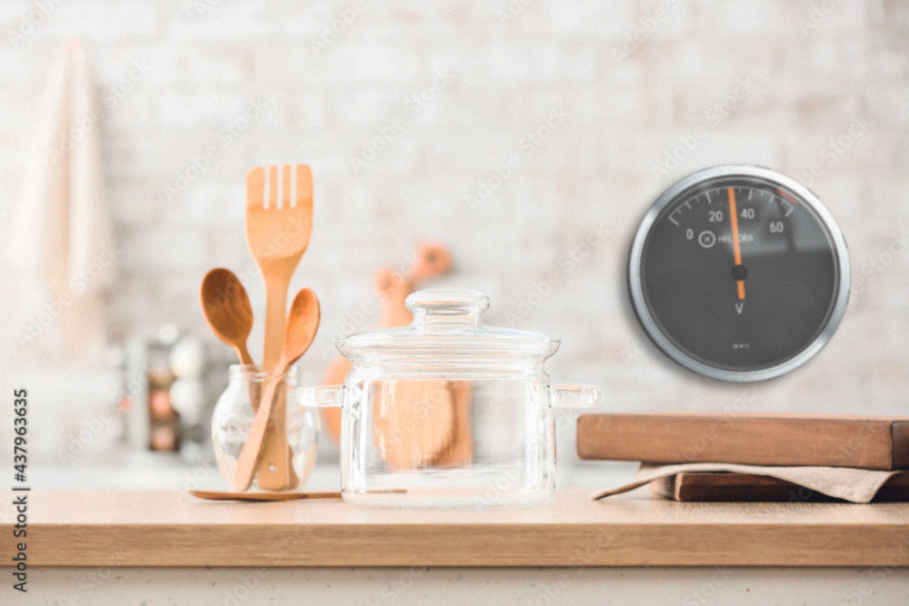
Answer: V 30
